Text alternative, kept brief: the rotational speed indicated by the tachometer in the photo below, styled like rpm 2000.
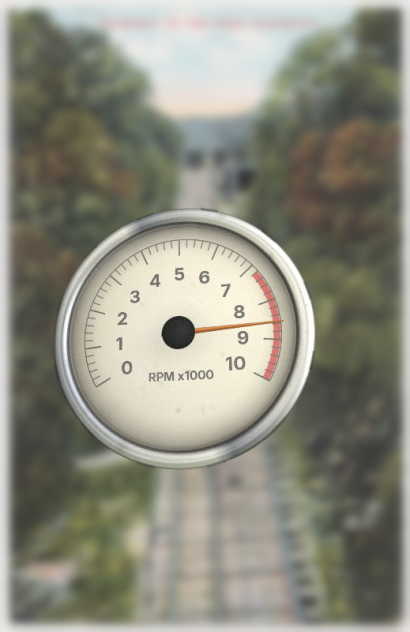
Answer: rpm 8600
